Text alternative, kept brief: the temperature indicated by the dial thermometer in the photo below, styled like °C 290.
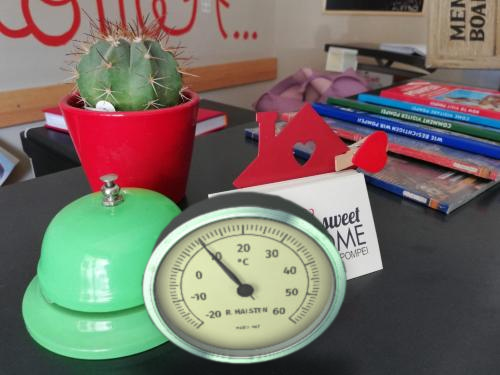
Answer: °C 10
